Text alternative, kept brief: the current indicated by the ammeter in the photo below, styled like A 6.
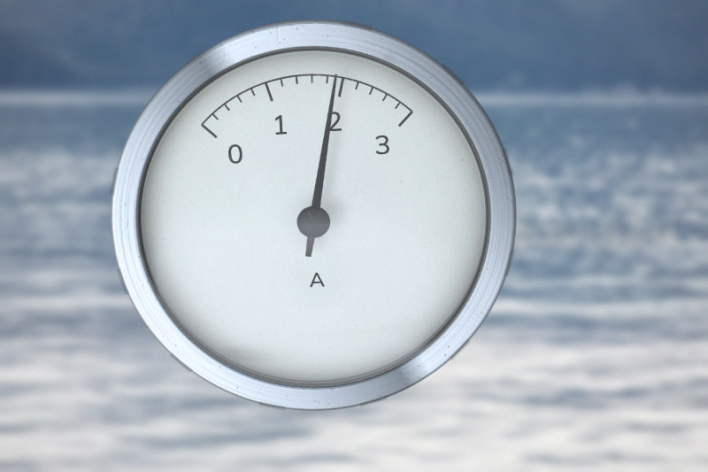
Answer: A 1.9
